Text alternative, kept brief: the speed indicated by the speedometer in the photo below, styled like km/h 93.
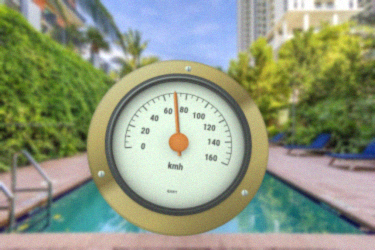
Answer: km/h 70
